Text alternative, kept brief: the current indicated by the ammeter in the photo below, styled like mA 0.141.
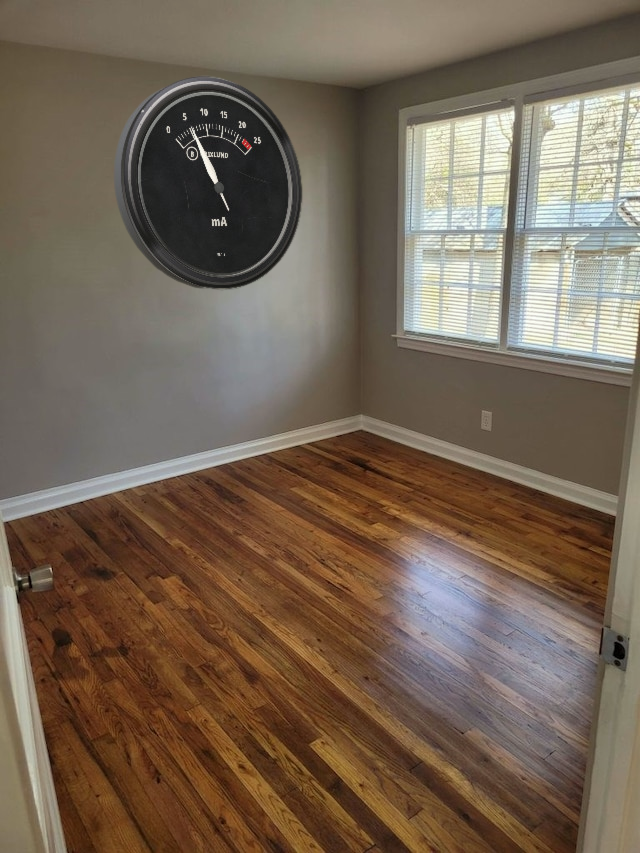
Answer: mA 5
